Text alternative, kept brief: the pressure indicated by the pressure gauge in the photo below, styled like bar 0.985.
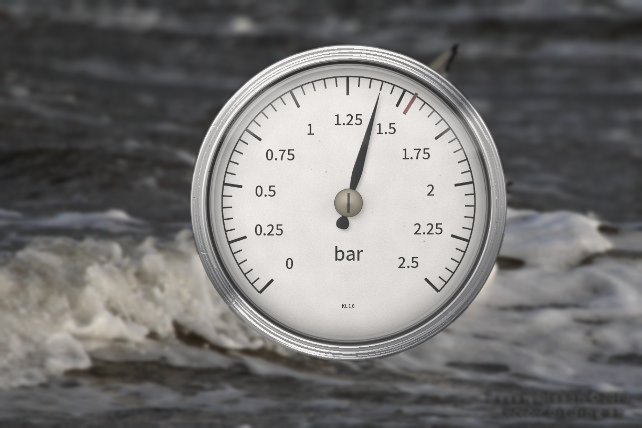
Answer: bar 1.4
